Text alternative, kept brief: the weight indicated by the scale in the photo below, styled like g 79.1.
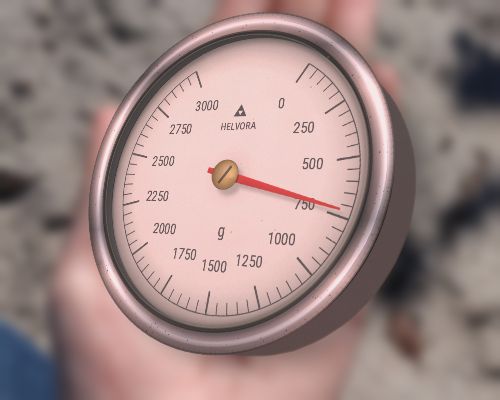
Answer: g 725
